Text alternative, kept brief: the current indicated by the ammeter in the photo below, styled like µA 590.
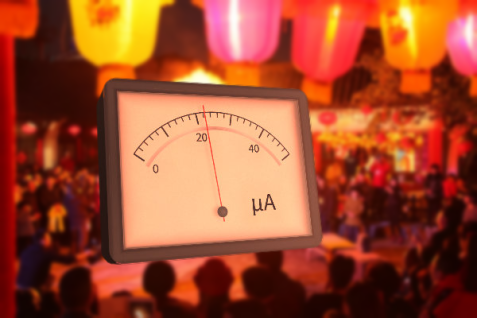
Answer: µA 22
